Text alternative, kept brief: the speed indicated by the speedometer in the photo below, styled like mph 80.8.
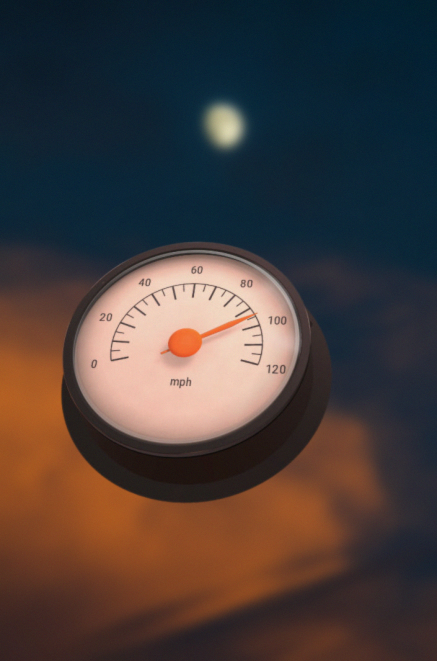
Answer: mph 95
